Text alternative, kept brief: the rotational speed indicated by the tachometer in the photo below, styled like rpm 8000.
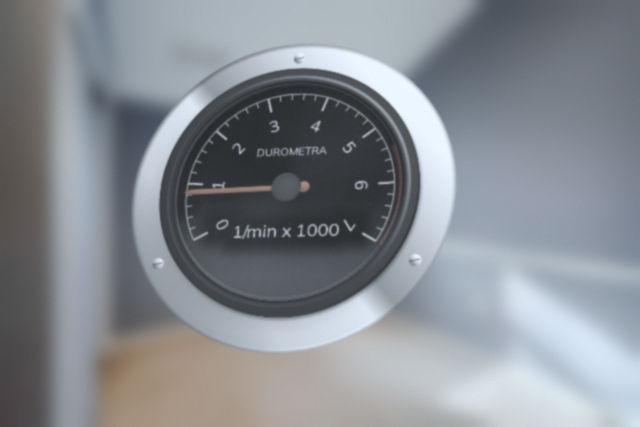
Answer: rpm 800
